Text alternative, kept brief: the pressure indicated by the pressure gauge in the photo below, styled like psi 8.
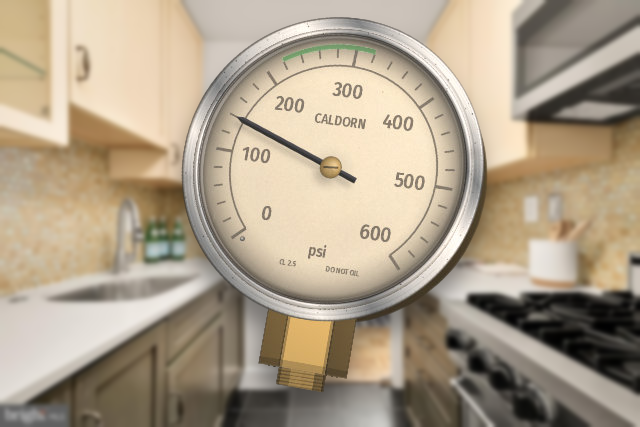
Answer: psi 140
